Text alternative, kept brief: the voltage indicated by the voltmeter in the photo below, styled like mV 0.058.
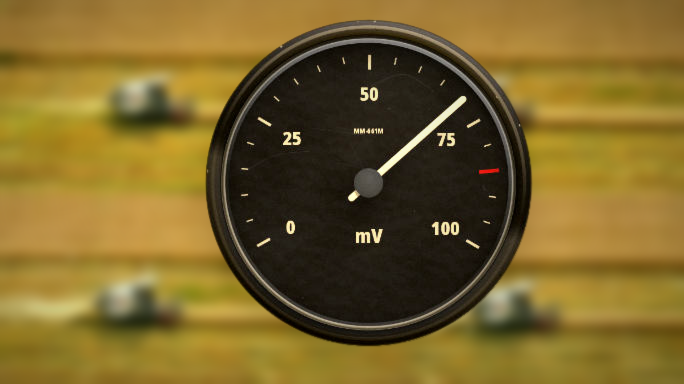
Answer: mV 70
